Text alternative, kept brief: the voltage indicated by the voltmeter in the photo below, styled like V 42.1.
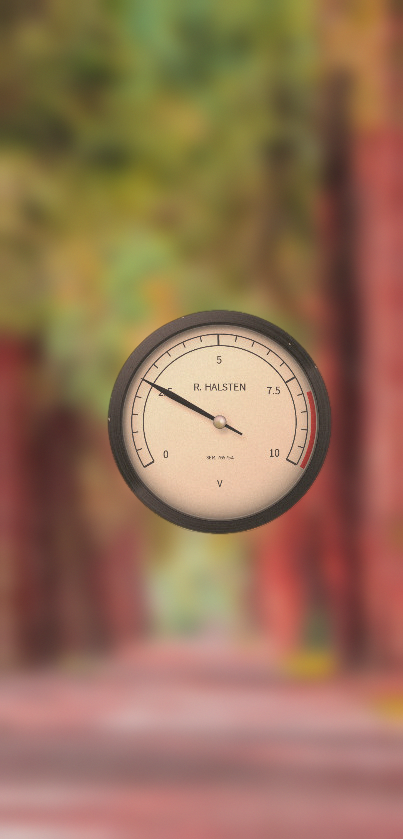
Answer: V 2.5
